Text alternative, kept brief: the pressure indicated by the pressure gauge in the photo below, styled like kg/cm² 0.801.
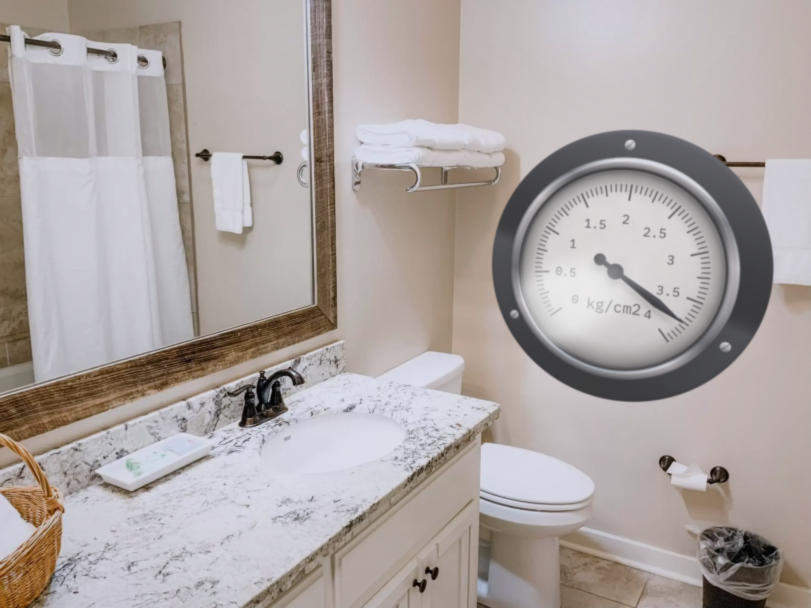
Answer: kg/cm² 3.75
